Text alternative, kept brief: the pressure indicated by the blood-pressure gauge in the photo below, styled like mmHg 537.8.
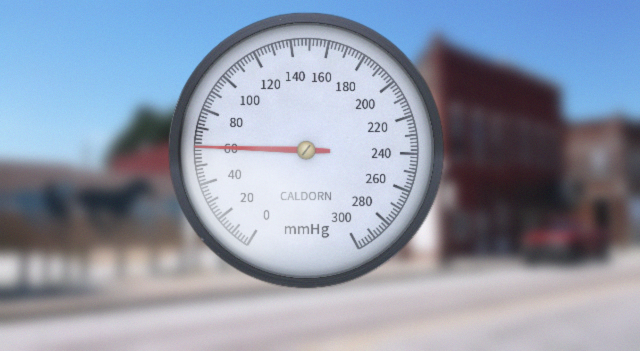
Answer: mmHg 60
